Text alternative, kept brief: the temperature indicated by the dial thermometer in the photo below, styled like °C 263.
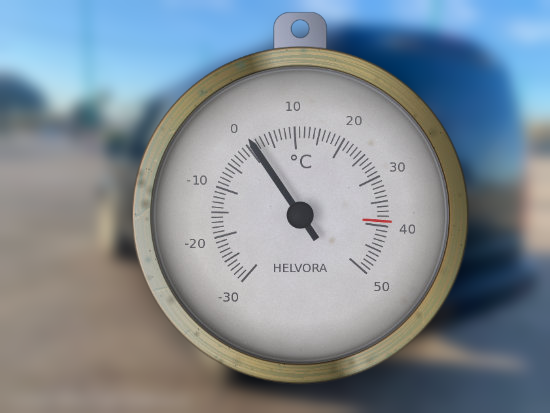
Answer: °C 1
